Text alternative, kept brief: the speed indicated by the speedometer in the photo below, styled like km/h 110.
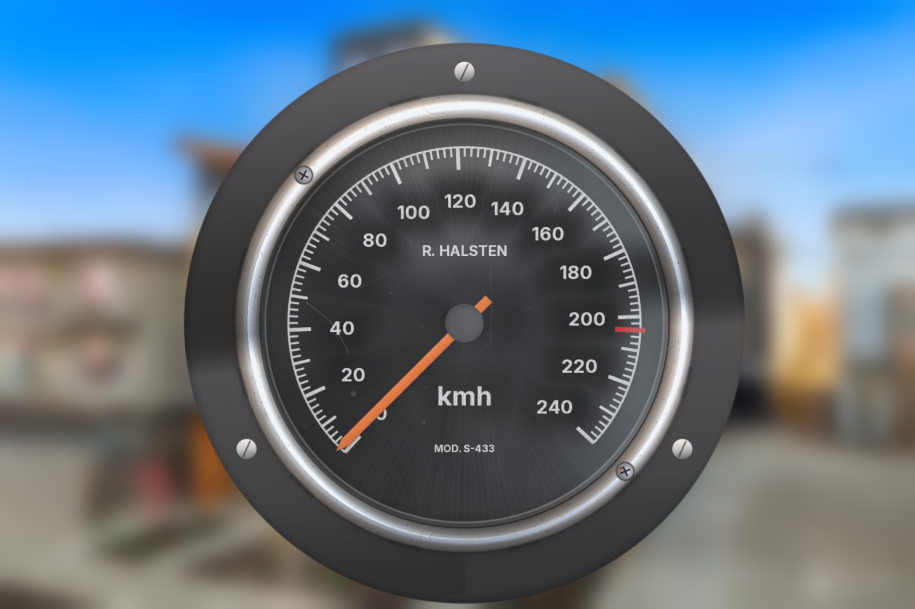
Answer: km/h 2
